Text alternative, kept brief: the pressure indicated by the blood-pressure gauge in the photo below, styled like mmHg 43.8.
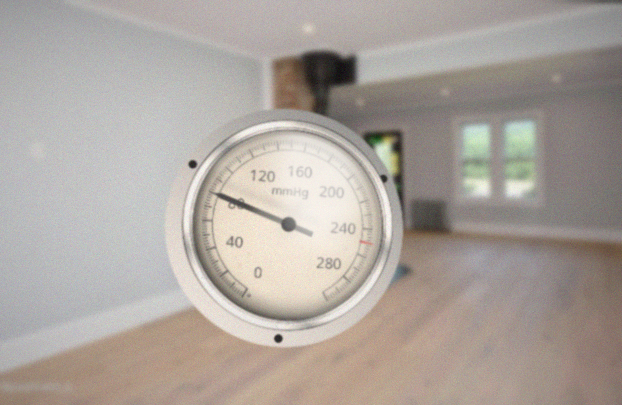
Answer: mmHg 80
